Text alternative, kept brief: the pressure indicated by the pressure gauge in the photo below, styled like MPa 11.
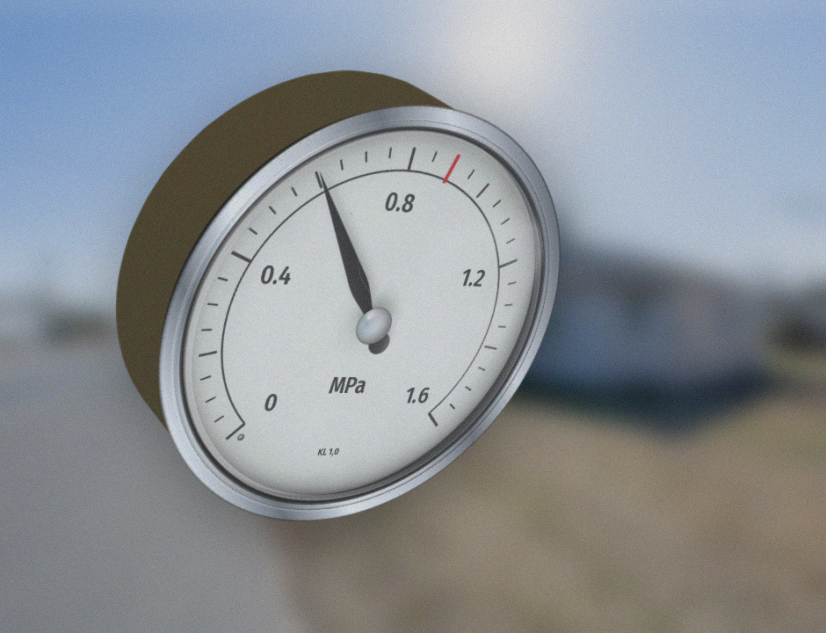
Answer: MPa 0.6
